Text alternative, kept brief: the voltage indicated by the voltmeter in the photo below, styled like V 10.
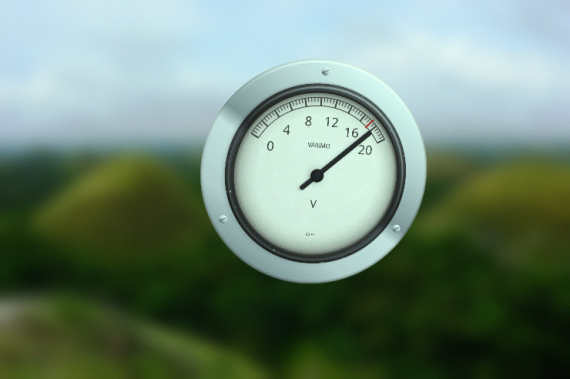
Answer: V 18
